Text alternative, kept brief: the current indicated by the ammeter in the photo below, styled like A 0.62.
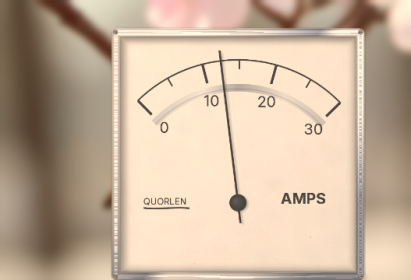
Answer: A 12.5
